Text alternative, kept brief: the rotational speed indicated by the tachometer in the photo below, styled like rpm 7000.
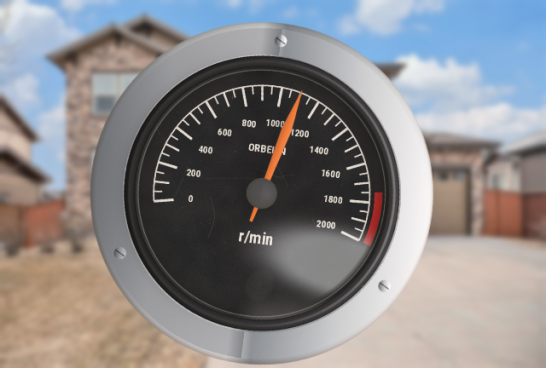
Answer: rpm 1100
